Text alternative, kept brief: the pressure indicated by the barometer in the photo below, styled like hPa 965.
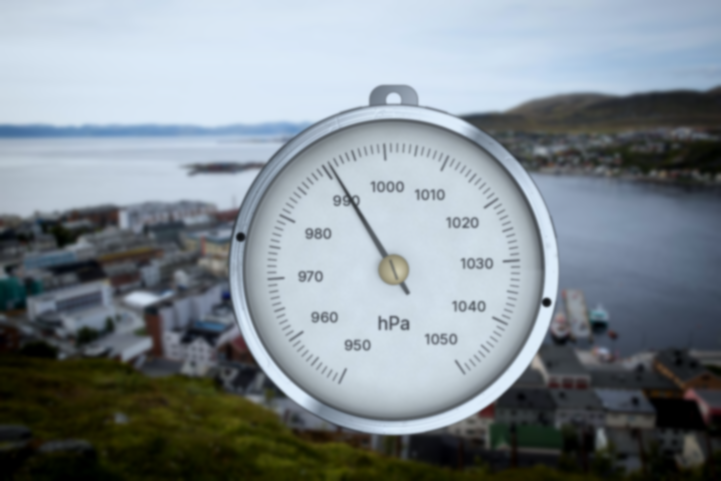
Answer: hPa 991
